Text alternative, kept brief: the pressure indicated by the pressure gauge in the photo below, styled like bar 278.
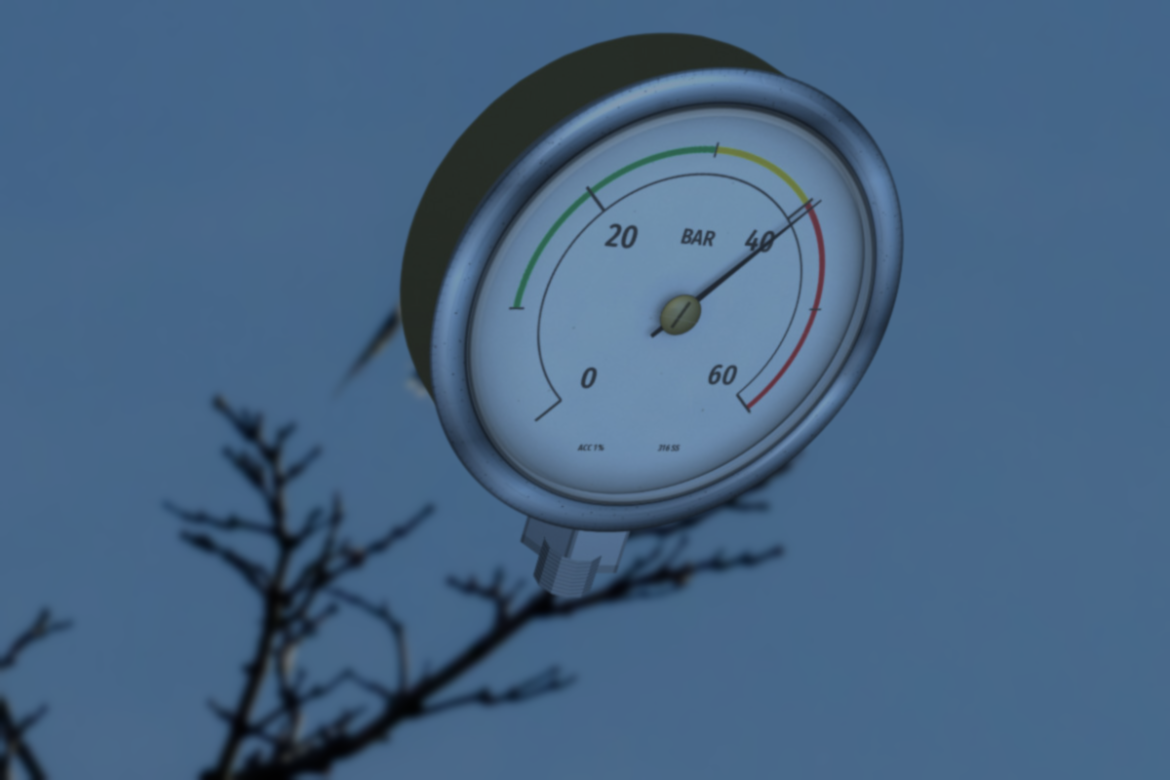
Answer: bar 40
